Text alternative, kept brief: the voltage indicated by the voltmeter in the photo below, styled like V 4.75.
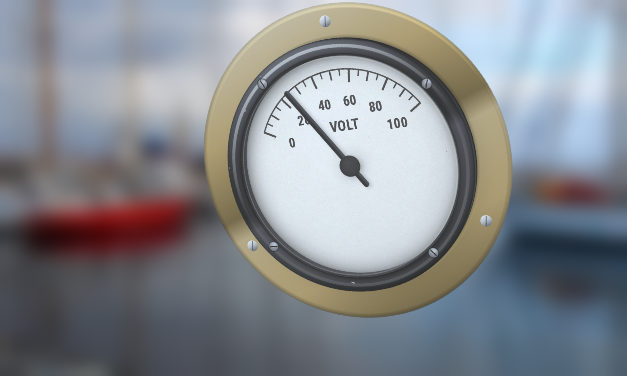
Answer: V 25
